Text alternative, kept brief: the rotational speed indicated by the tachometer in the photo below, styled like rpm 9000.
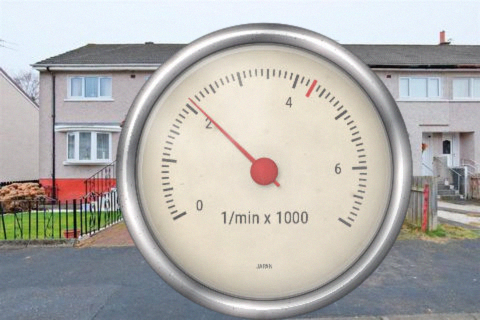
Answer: rpm 2100
